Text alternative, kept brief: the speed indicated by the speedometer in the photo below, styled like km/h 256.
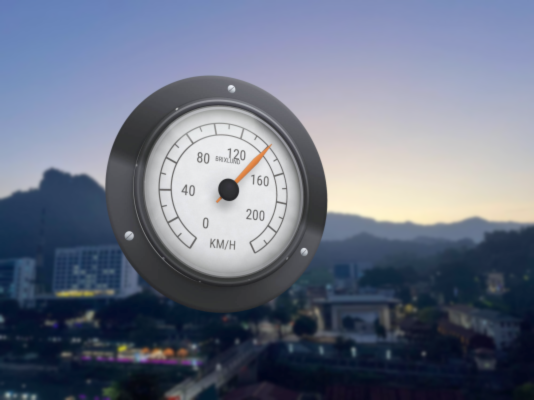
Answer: km/h 140
